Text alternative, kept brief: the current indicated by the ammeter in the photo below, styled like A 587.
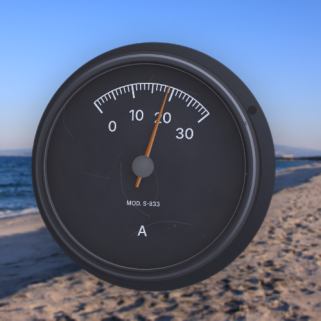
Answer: A 19
